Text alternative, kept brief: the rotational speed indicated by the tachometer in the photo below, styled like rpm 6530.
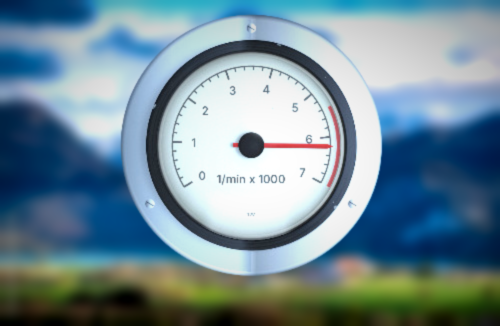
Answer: rpm 6200
